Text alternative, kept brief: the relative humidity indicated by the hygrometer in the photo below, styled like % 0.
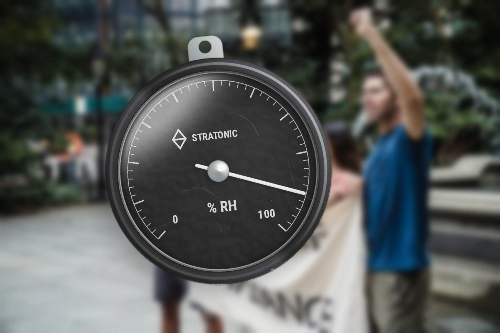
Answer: % 90
